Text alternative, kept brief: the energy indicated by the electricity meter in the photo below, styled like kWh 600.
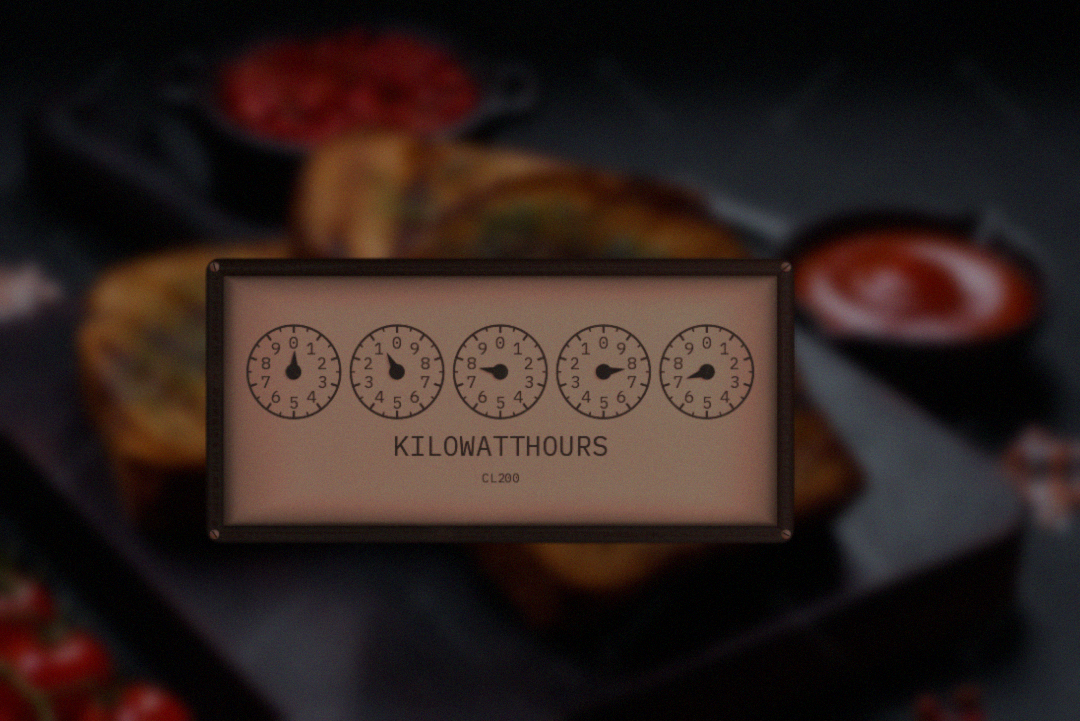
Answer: kWh 777
